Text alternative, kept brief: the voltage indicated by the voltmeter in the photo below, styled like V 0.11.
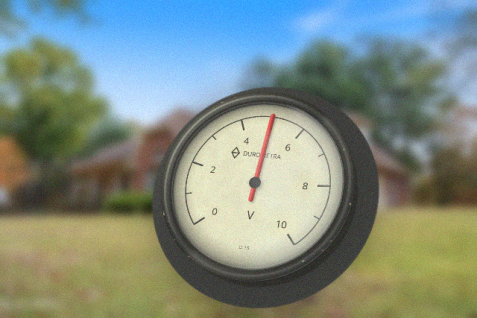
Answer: V 5
